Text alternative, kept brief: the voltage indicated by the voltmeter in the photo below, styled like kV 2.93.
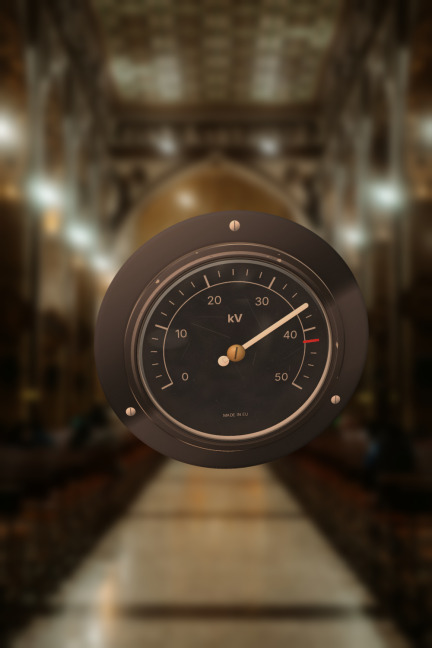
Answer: kV 36
